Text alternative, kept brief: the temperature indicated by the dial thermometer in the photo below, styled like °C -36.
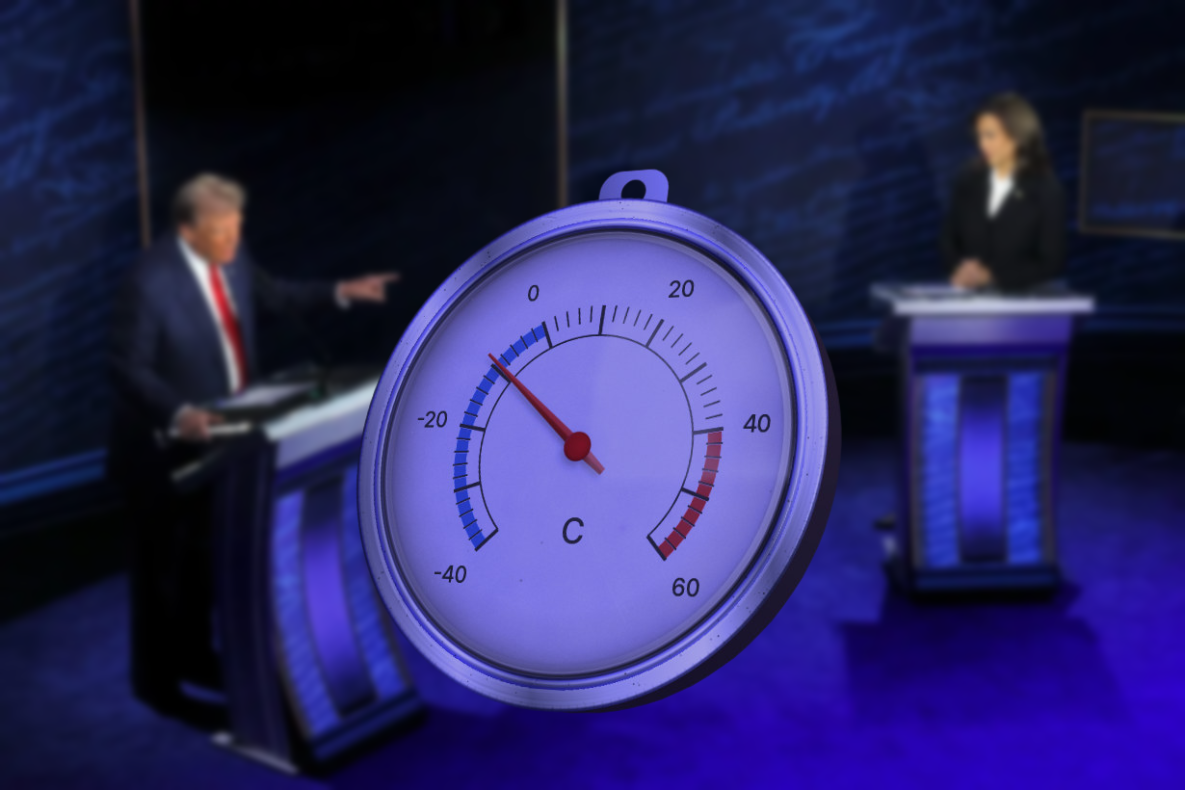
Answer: °C -9
